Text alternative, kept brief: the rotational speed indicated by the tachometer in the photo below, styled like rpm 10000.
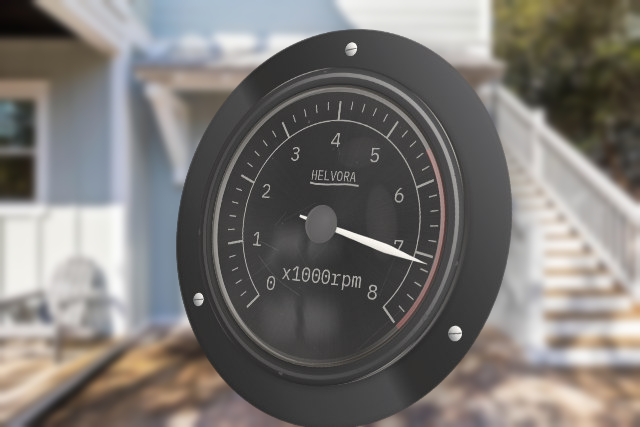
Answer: rpm 7100
